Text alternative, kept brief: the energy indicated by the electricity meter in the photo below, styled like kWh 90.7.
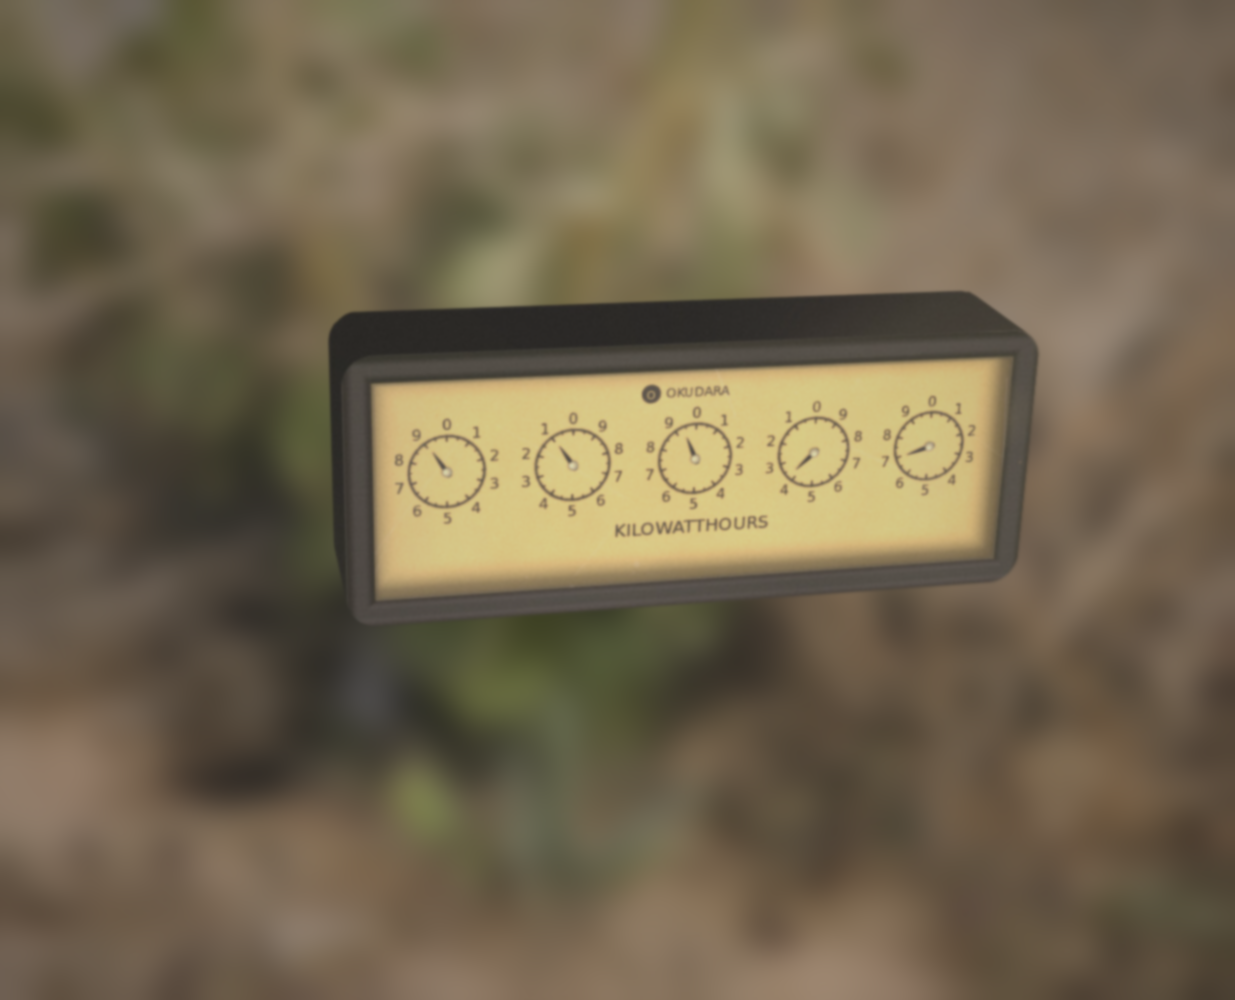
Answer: kWh 90937
